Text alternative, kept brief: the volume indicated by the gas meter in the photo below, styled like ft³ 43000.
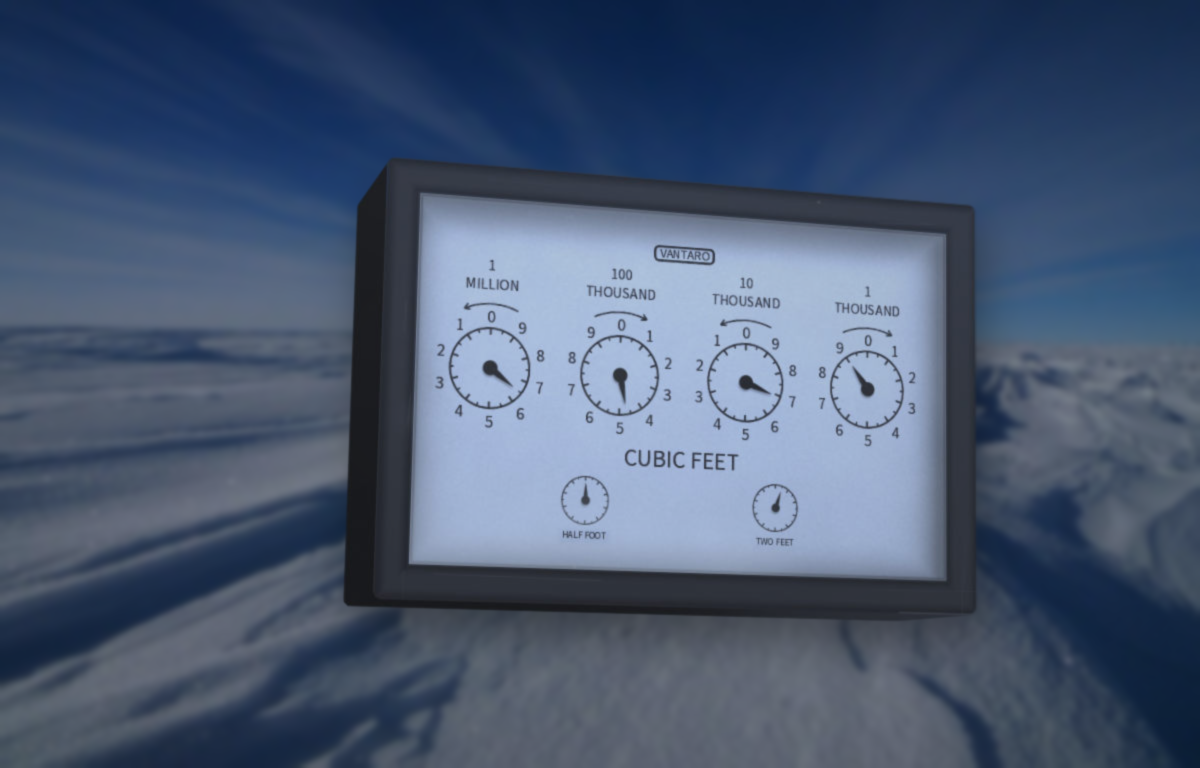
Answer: ft³ 646900
